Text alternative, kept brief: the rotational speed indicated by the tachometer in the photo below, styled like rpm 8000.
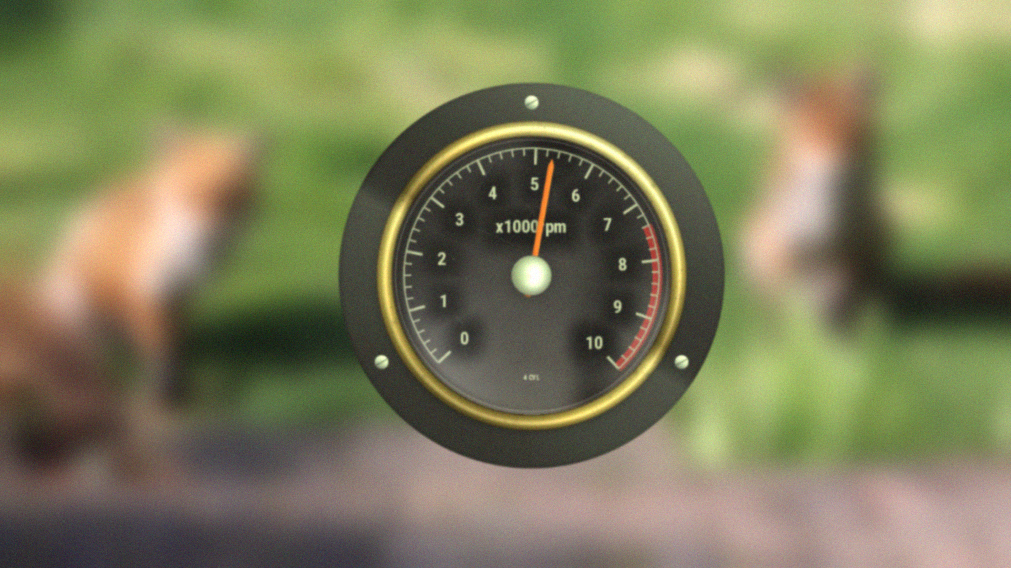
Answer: rpm 5300
